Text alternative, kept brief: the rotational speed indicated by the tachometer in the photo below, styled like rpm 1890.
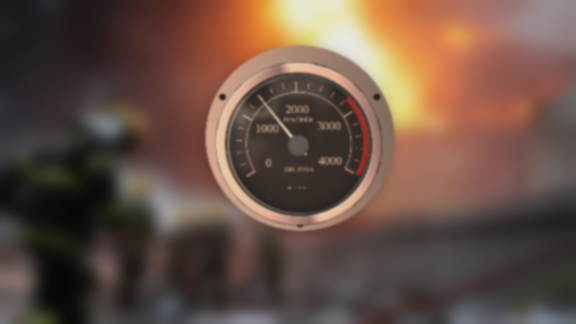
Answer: rpm 1400
